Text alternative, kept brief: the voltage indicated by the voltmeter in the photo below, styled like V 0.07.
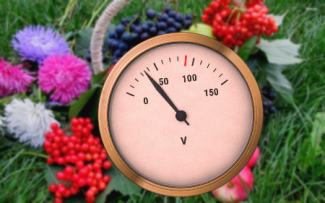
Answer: V 35
